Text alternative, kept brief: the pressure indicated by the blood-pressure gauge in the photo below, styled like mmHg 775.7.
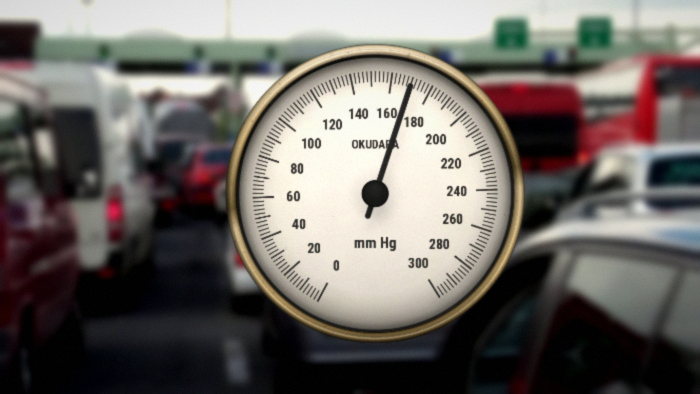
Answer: mmHg 170
